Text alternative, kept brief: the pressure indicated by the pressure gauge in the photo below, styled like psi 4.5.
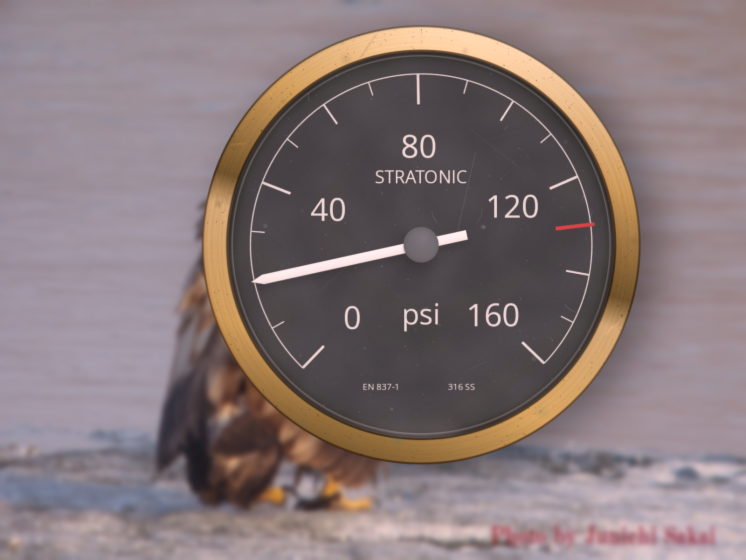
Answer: psi 20
